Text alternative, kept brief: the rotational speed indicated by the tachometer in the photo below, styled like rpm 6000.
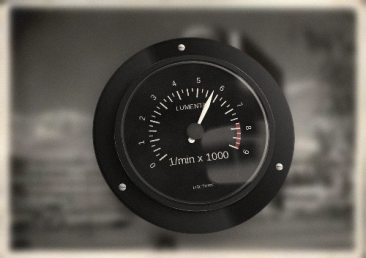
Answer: rpm 5750
